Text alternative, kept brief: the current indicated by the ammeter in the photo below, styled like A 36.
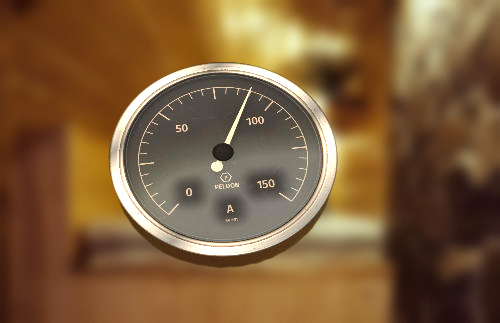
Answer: A 90
